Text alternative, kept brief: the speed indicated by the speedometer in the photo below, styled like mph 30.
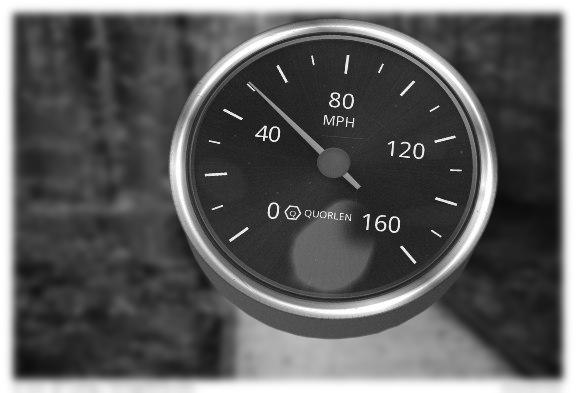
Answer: mph 50
